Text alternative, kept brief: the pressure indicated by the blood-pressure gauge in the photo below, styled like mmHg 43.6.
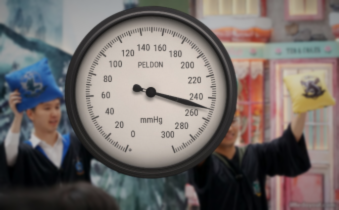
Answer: mmHg 250
